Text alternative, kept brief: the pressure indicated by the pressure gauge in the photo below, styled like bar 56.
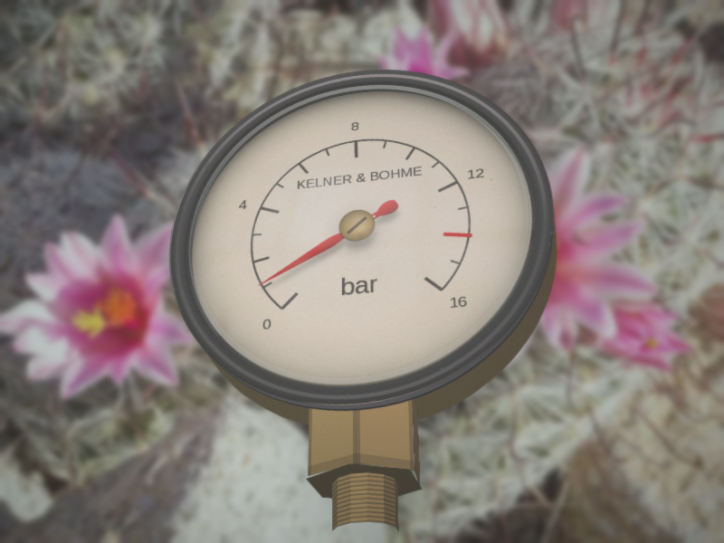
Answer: bar 1
